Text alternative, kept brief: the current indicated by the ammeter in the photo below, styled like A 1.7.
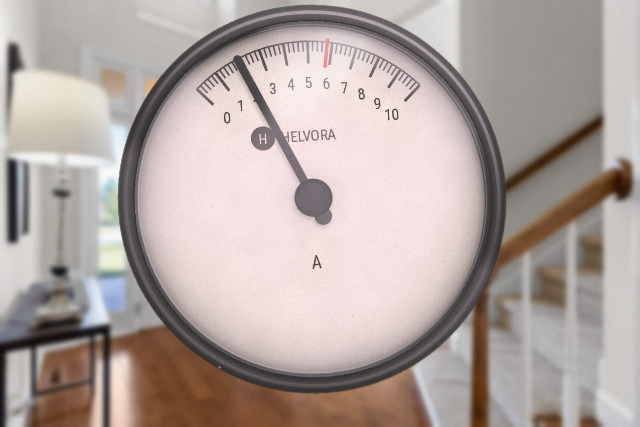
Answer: A 2
